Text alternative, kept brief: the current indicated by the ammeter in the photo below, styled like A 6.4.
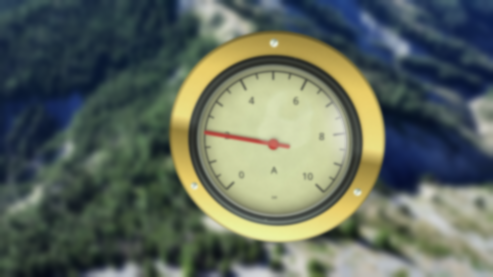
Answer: A 2
